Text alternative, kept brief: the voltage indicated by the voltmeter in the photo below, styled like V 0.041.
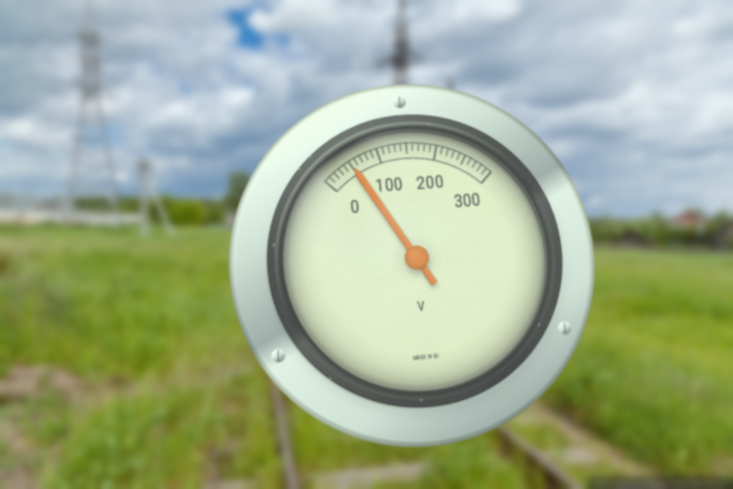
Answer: V 50
